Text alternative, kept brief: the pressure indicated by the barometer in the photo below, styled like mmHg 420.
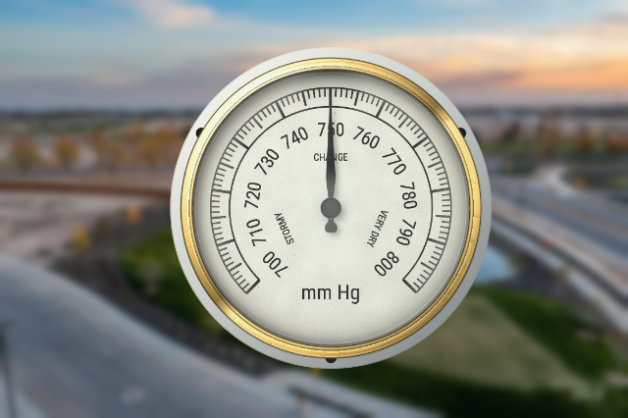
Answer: mmHg 750
